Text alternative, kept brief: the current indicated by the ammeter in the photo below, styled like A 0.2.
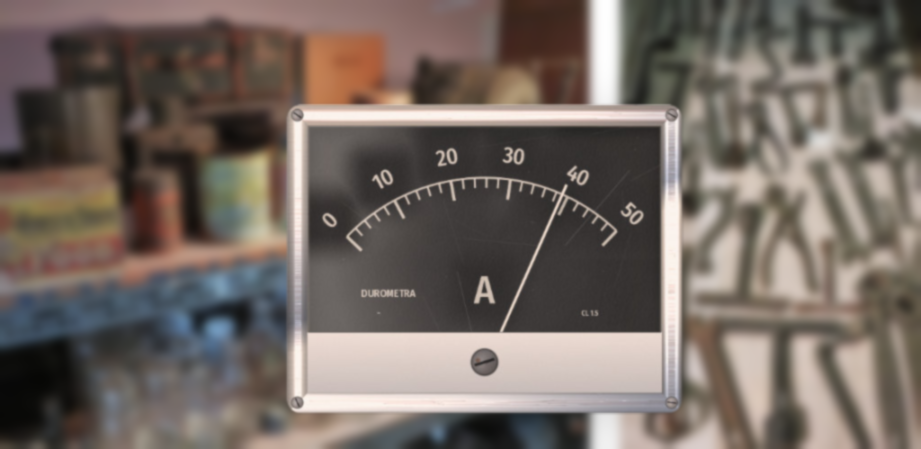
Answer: A 39
